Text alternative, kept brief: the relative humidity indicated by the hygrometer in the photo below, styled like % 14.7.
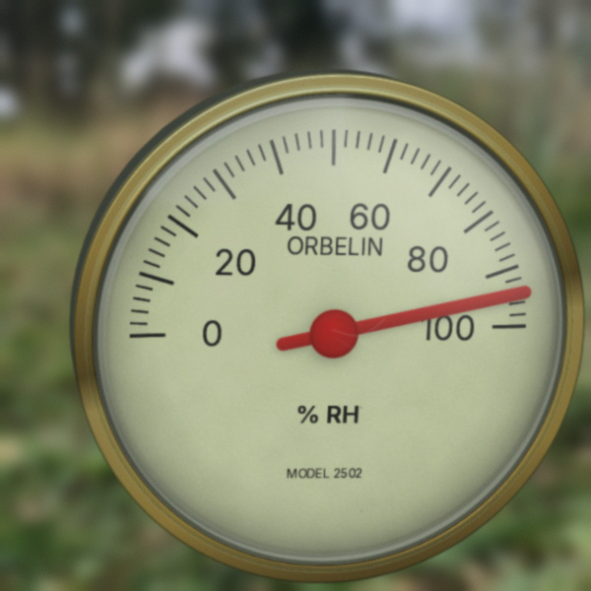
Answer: % 94
